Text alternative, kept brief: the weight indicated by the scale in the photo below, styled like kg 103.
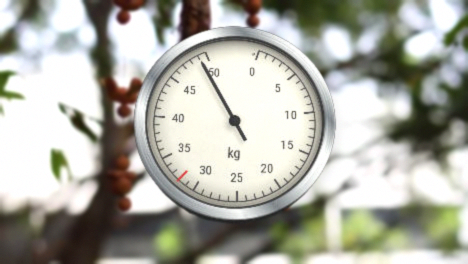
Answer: kg 49
